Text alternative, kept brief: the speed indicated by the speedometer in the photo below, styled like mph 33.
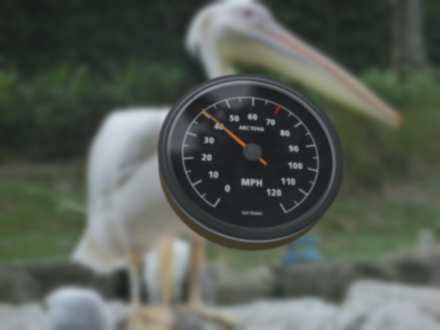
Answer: mph 40
